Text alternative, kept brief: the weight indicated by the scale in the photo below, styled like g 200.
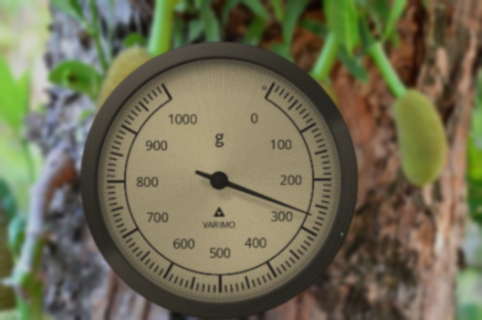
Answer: g 270
